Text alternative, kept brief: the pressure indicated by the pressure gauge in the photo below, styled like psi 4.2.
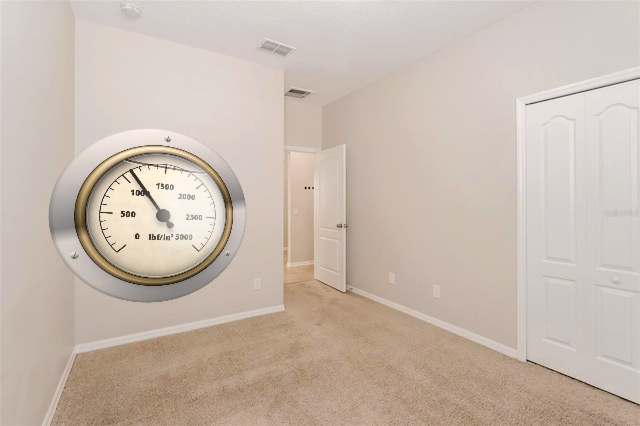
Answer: psi 1100
